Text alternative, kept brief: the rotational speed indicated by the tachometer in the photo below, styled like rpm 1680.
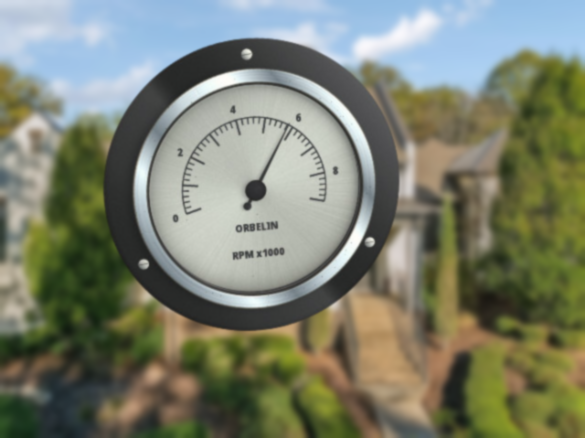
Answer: rpm 5800
